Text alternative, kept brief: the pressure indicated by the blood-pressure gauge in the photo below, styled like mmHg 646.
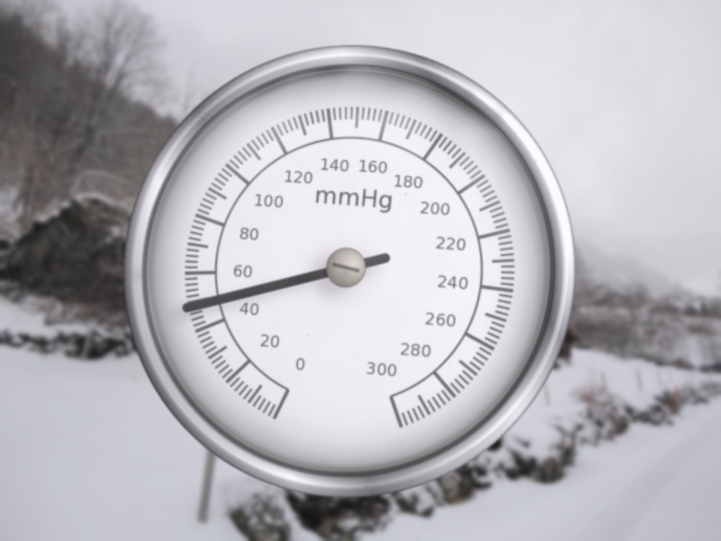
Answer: mmHg 48
